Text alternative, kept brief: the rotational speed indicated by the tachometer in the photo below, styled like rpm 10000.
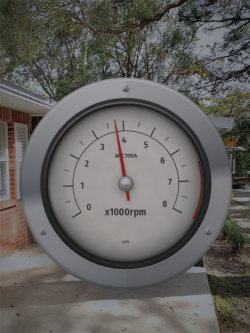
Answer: rpm 3750
